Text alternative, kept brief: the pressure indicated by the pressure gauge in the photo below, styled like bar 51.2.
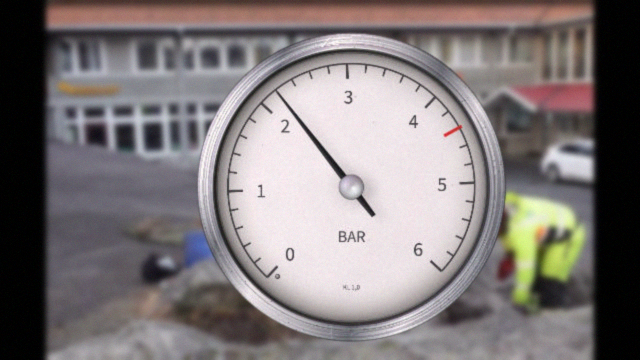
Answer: bar 2.2
